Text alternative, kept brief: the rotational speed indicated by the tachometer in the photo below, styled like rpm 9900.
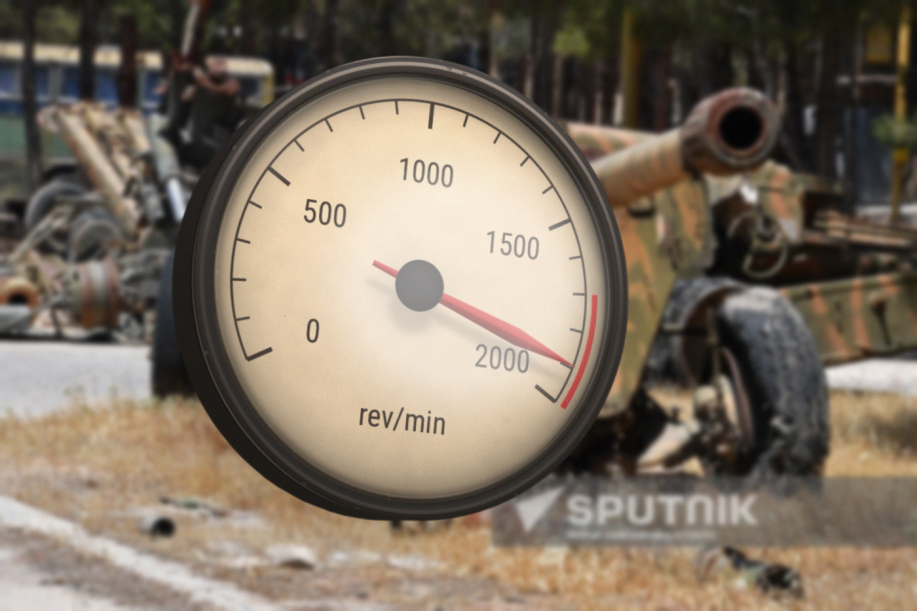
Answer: rpm 1900
